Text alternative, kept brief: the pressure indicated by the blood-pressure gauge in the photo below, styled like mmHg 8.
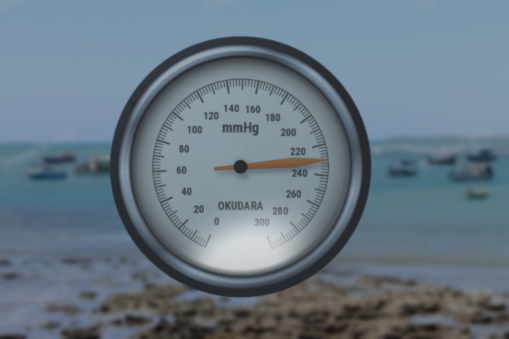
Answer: mmHg 230
